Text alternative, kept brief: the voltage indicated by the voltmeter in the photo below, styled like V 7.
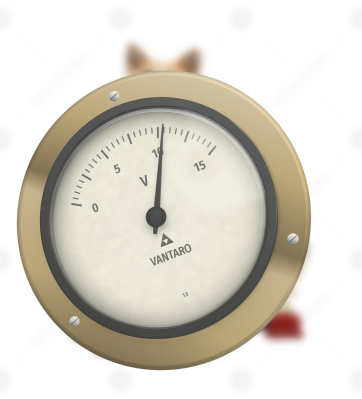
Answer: V 10.5
